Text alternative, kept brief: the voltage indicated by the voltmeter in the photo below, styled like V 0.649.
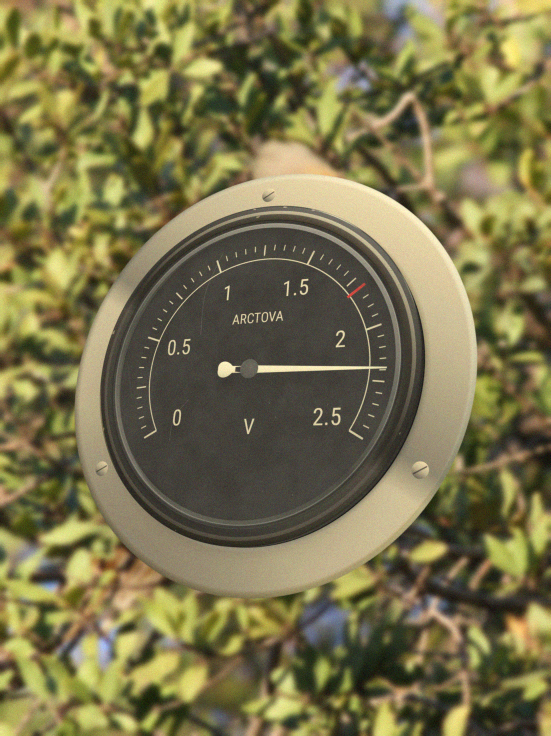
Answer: V 2.2
